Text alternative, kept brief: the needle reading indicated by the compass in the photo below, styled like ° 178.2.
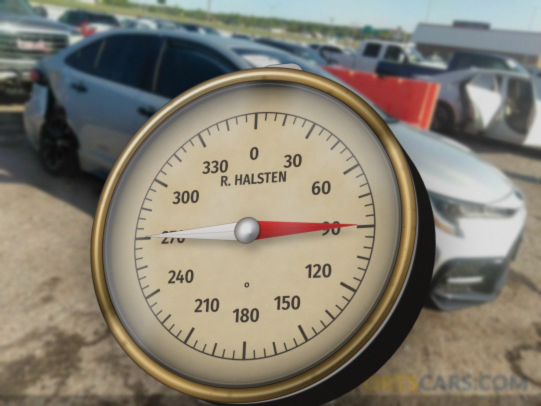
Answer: ° 90
